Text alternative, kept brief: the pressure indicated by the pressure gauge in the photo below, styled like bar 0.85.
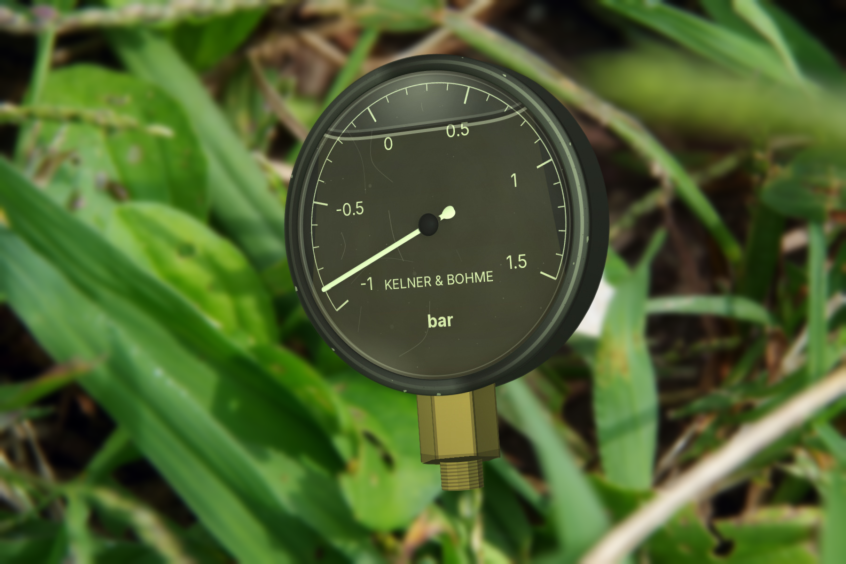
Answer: bar -0.9
